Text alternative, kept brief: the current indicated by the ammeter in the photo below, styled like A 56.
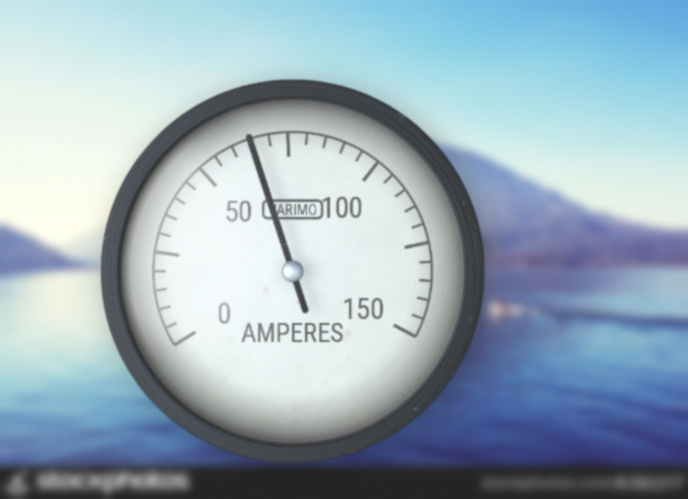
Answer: A 65
